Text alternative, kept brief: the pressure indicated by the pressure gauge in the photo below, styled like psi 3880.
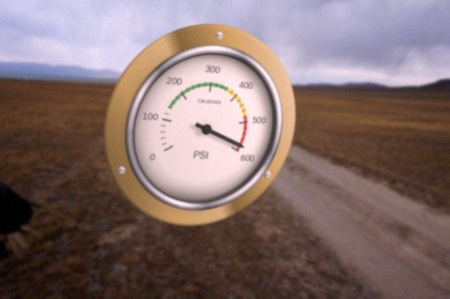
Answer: psi 580
